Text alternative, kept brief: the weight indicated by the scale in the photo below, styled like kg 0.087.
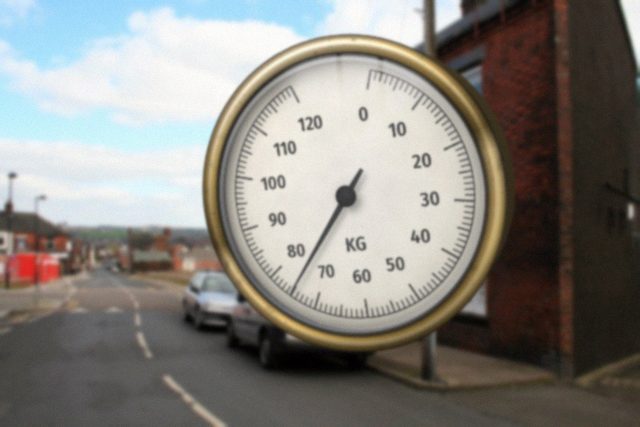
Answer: kg 75
